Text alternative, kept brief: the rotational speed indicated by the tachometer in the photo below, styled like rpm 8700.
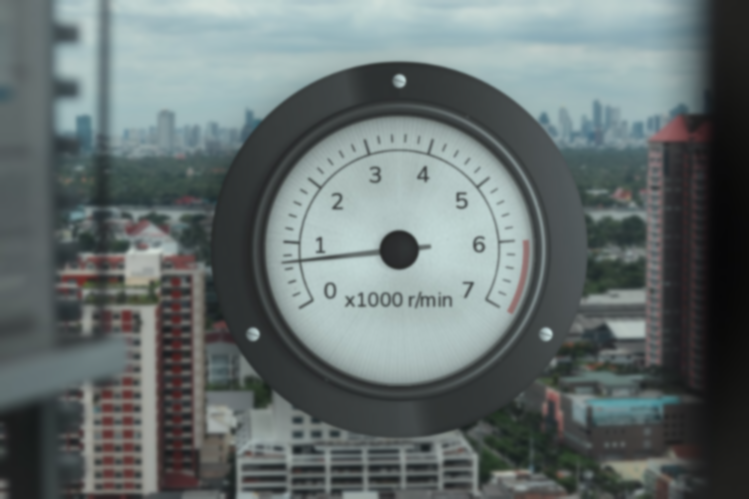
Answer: rpm 700
